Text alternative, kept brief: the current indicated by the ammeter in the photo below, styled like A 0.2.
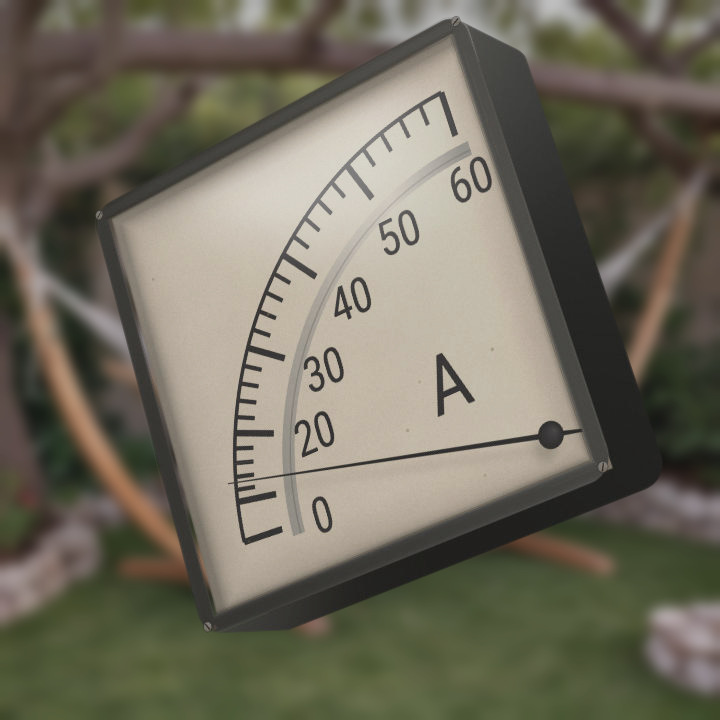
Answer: A 13
